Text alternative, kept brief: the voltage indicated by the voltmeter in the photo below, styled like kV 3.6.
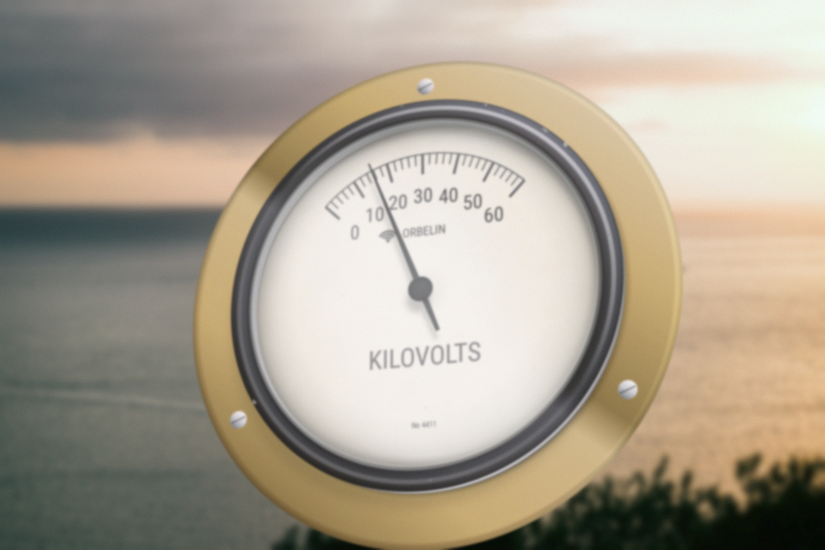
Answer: kV 16
